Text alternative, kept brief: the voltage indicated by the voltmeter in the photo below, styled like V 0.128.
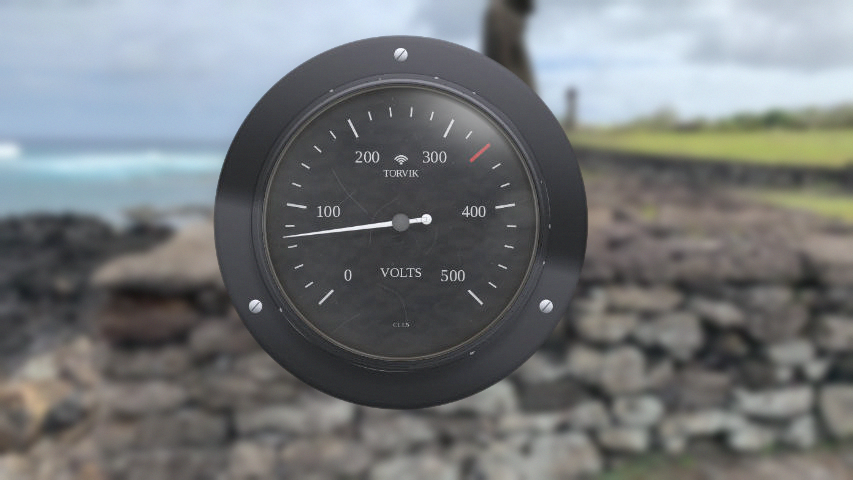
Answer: V 70
